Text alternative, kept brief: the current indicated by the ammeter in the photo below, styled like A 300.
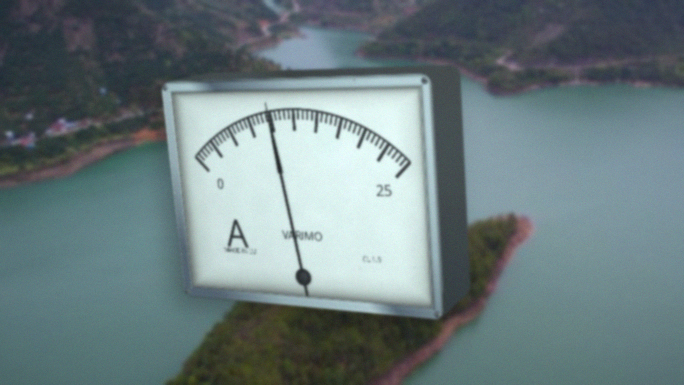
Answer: A 10
